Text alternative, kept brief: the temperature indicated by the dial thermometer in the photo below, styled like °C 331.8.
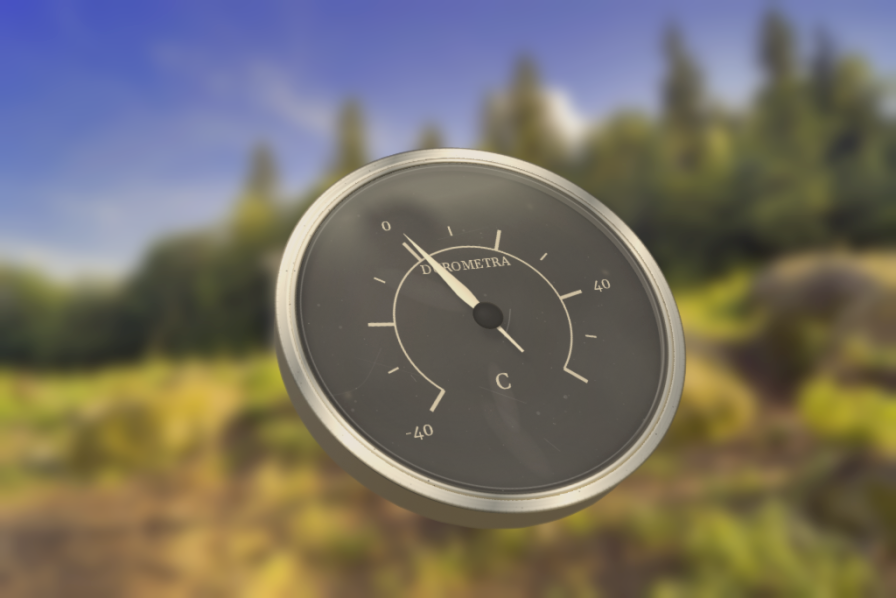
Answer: °C 0
